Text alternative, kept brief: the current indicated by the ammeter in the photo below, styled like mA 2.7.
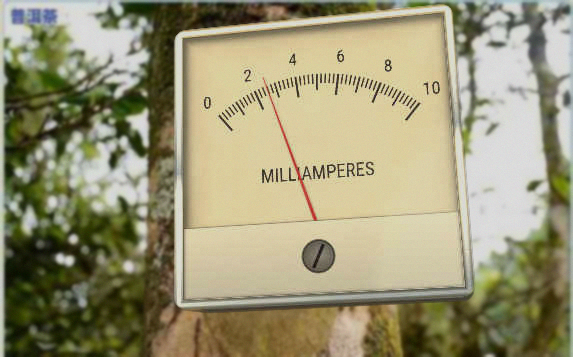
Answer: mA 2.6
